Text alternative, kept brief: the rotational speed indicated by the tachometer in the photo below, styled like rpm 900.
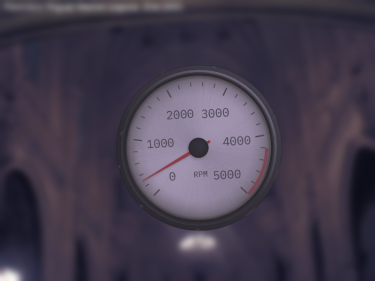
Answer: rpm 300
